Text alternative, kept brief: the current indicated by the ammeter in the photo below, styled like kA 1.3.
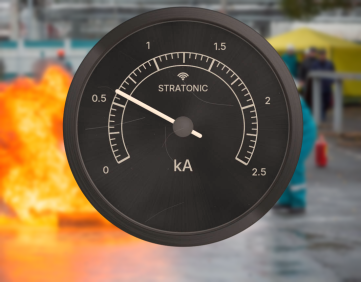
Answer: kA 0.6
